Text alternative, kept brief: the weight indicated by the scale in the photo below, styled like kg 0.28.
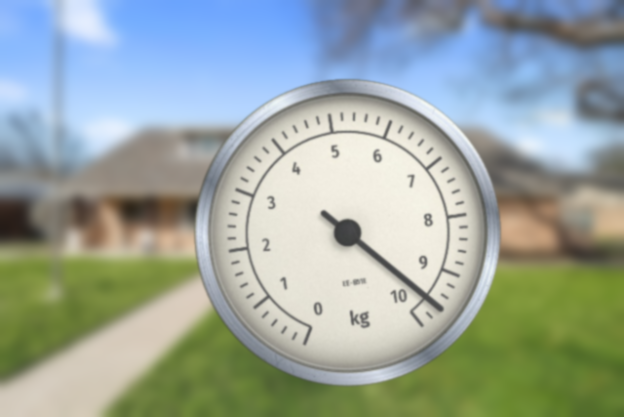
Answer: kg 9.6
